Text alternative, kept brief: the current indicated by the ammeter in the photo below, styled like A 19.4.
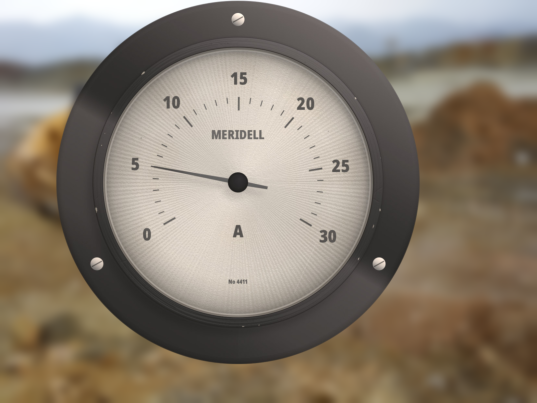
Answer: A 5
